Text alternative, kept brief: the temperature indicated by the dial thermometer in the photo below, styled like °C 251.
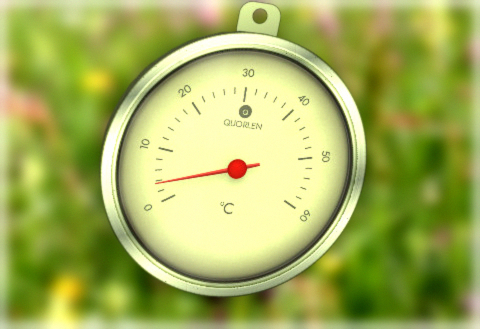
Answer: °C 4
